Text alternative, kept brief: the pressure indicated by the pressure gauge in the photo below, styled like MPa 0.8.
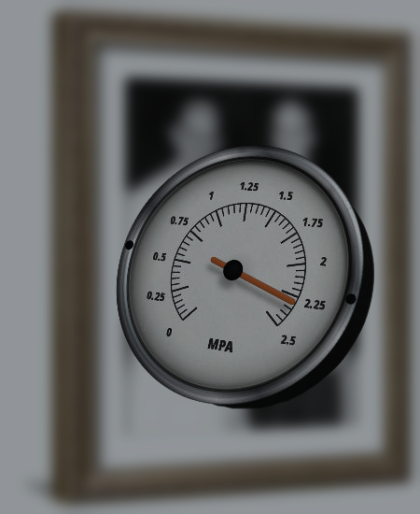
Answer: MPa 2.3
